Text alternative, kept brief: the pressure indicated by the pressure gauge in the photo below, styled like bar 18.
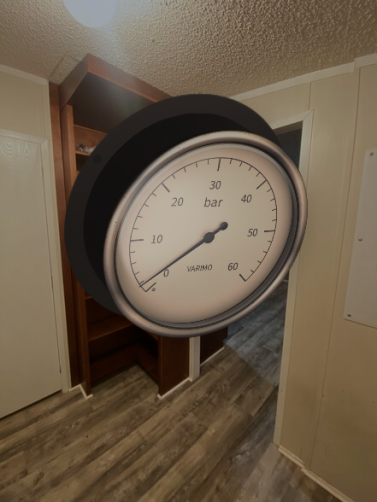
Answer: bar 2
